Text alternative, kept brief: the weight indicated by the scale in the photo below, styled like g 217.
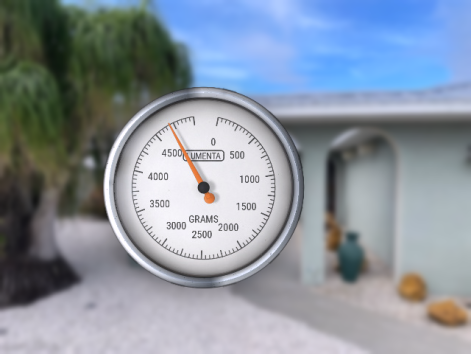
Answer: g 4700
